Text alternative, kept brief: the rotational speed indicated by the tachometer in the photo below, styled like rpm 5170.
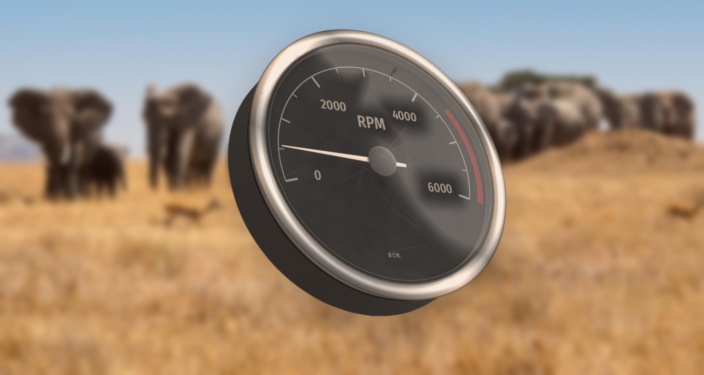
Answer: rpm 500
